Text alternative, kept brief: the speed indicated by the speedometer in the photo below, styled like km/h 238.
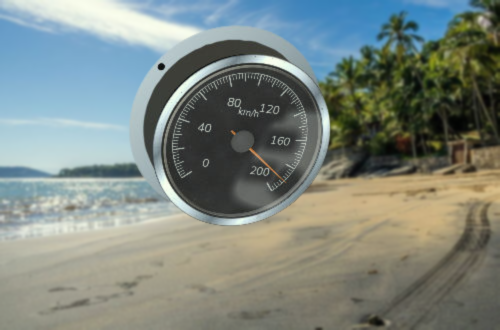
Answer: km/h 190
